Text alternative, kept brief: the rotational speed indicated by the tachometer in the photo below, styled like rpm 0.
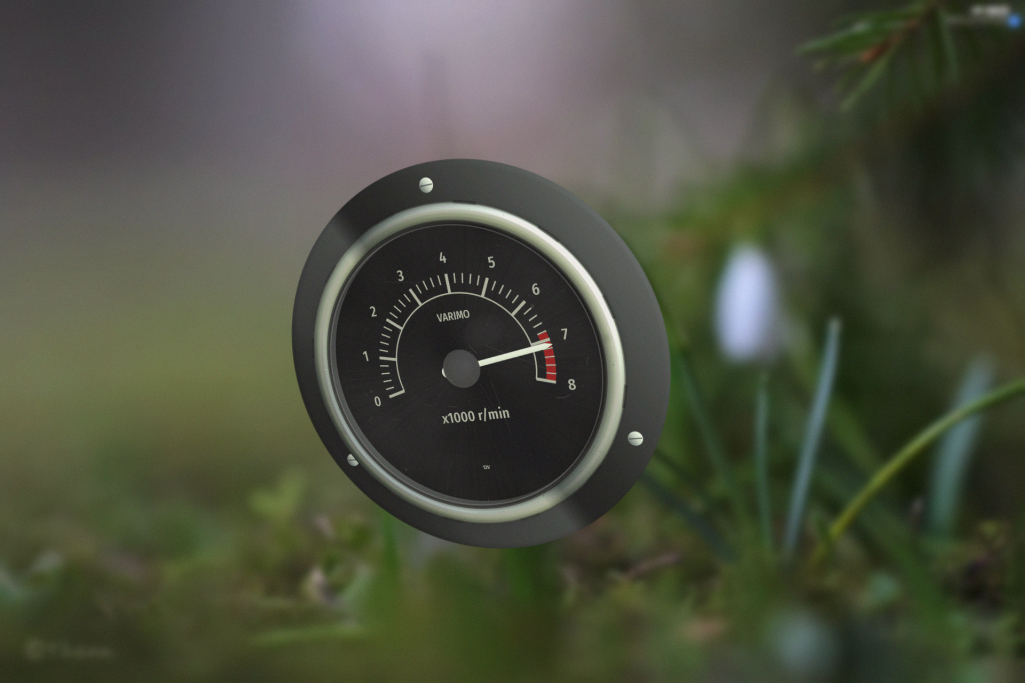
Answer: rpm 7100
